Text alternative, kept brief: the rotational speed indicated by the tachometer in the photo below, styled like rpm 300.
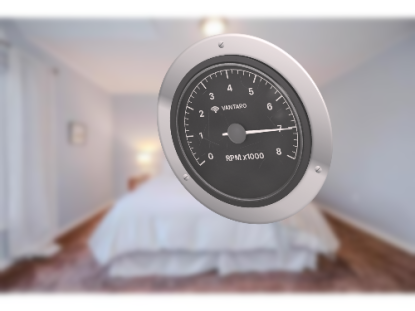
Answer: rpm 7000
